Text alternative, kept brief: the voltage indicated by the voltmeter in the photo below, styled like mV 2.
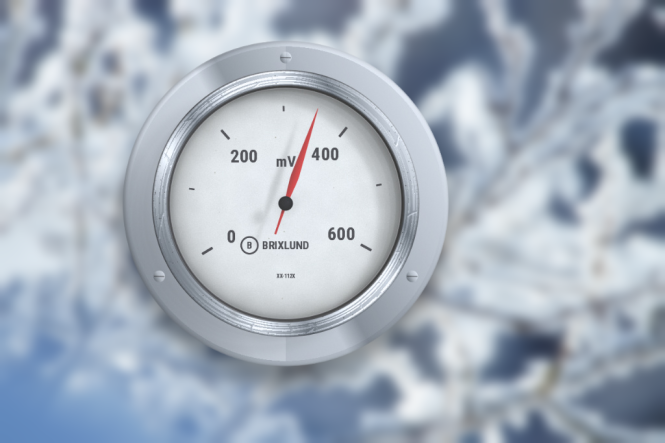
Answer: mV 350
